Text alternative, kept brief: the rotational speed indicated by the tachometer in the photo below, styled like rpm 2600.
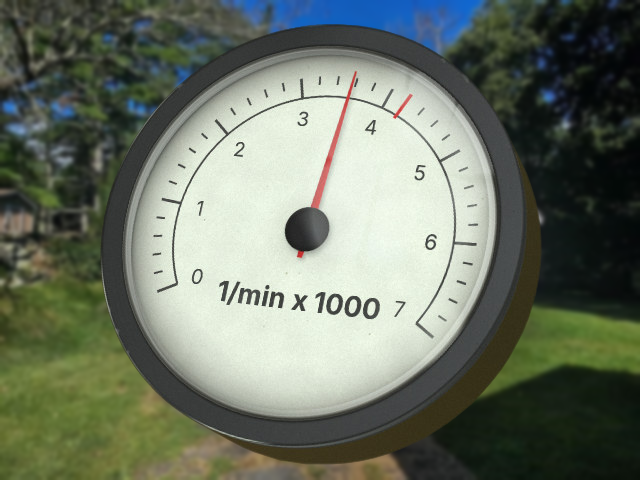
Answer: rpm 3600
